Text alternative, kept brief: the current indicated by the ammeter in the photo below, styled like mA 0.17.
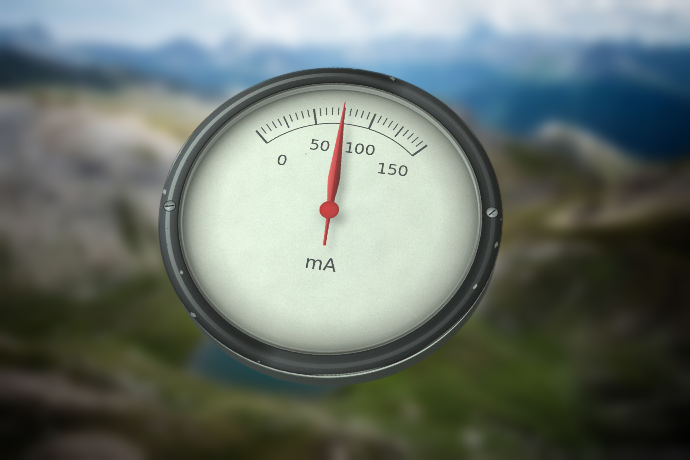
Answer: mA 75
